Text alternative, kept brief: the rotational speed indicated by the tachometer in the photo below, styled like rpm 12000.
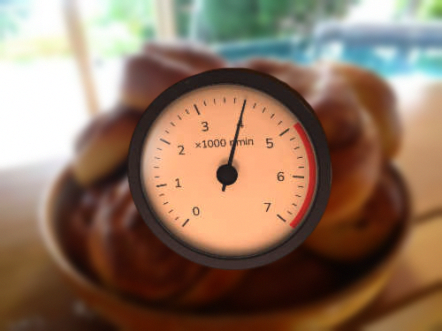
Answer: rpm 4000
